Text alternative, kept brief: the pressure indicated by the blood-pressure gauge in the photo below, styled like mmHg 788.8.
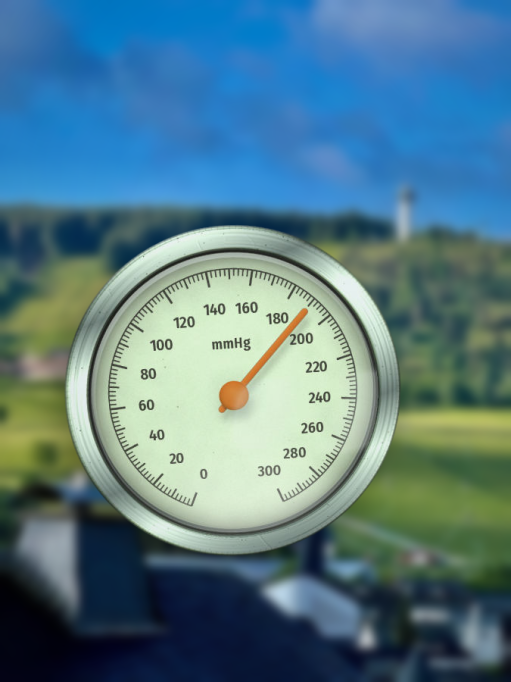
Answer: mmHg 190
